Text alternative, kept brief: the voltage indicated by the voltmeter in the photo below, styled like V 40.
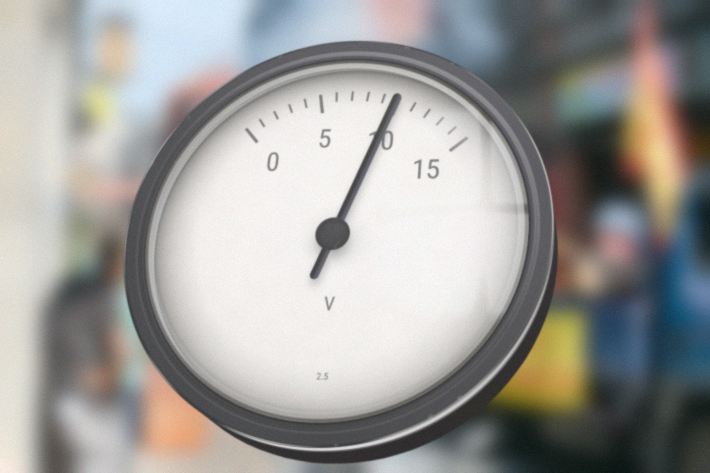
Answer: V 10
